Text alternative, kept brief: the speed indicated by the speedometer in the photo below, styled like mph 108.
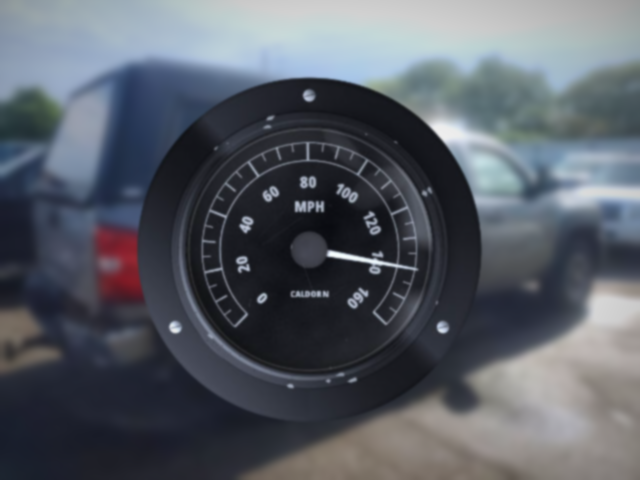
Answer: mph 140
